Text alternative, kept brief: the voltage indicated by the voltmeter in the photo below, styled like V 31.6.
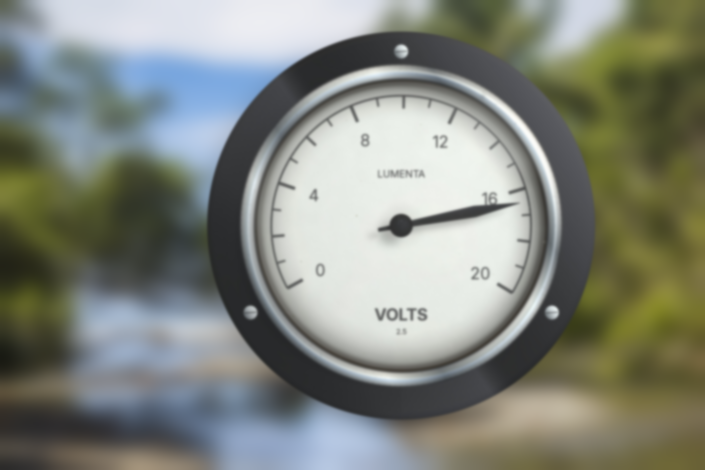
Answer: V 16.5
